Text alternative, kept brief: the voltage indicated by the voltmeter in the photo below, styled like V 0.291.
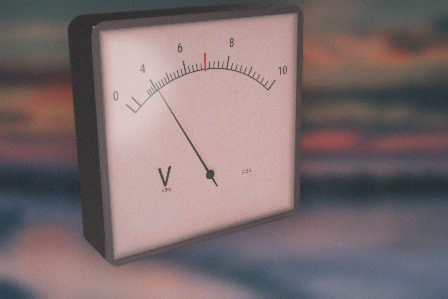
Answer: V 4
